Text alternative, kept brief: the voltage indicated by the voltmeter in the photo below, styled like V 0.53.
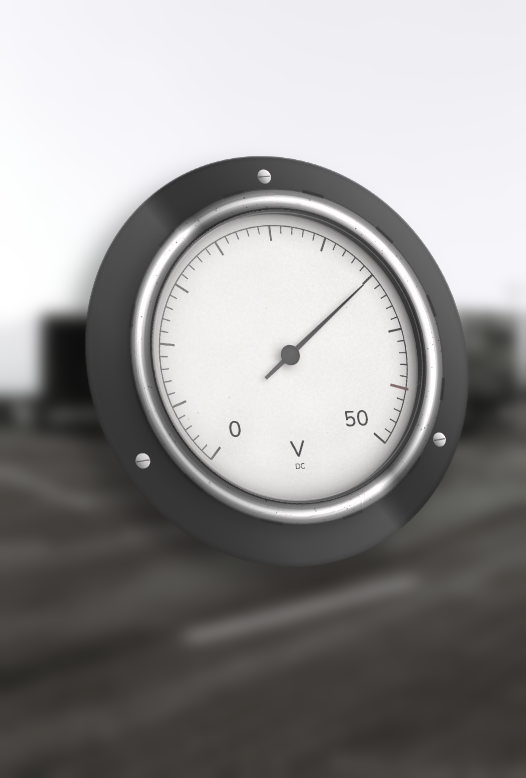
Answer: V 35
